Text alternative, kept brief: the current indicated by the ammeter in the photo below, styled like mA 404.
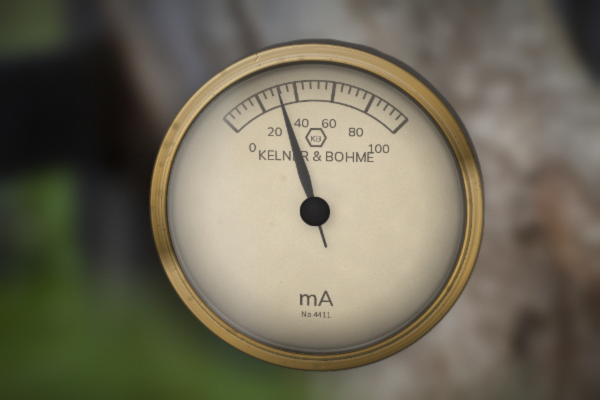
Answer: mA 32
